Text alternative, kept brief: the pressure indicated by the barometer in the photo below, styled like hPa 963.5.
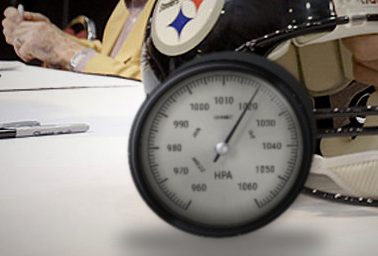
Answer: hPa 1020
